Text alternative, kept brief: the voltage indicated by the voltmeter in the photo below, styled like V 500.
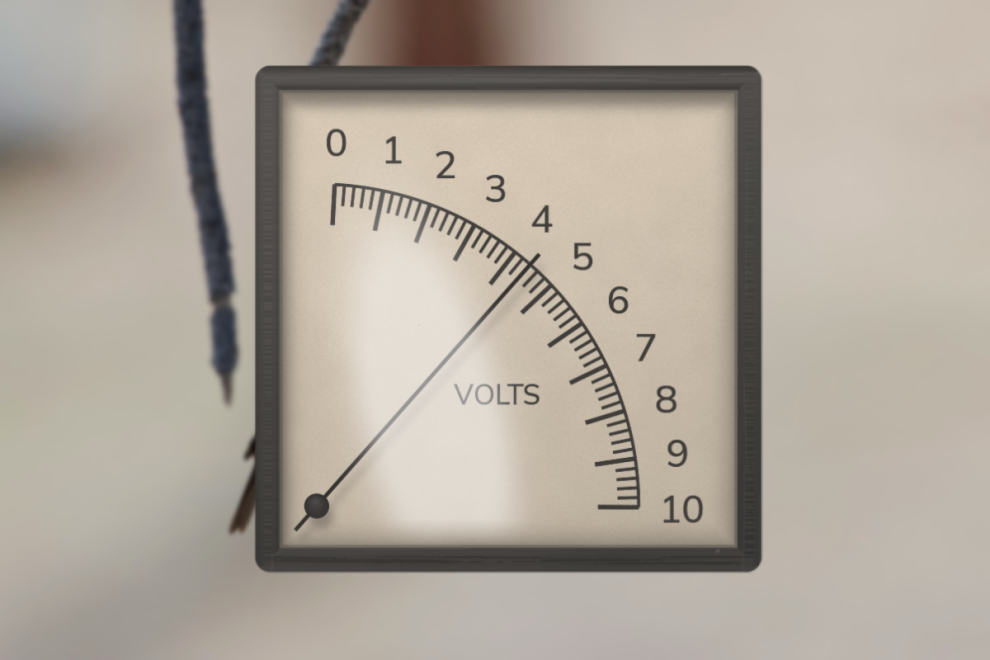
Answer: V 4.4
